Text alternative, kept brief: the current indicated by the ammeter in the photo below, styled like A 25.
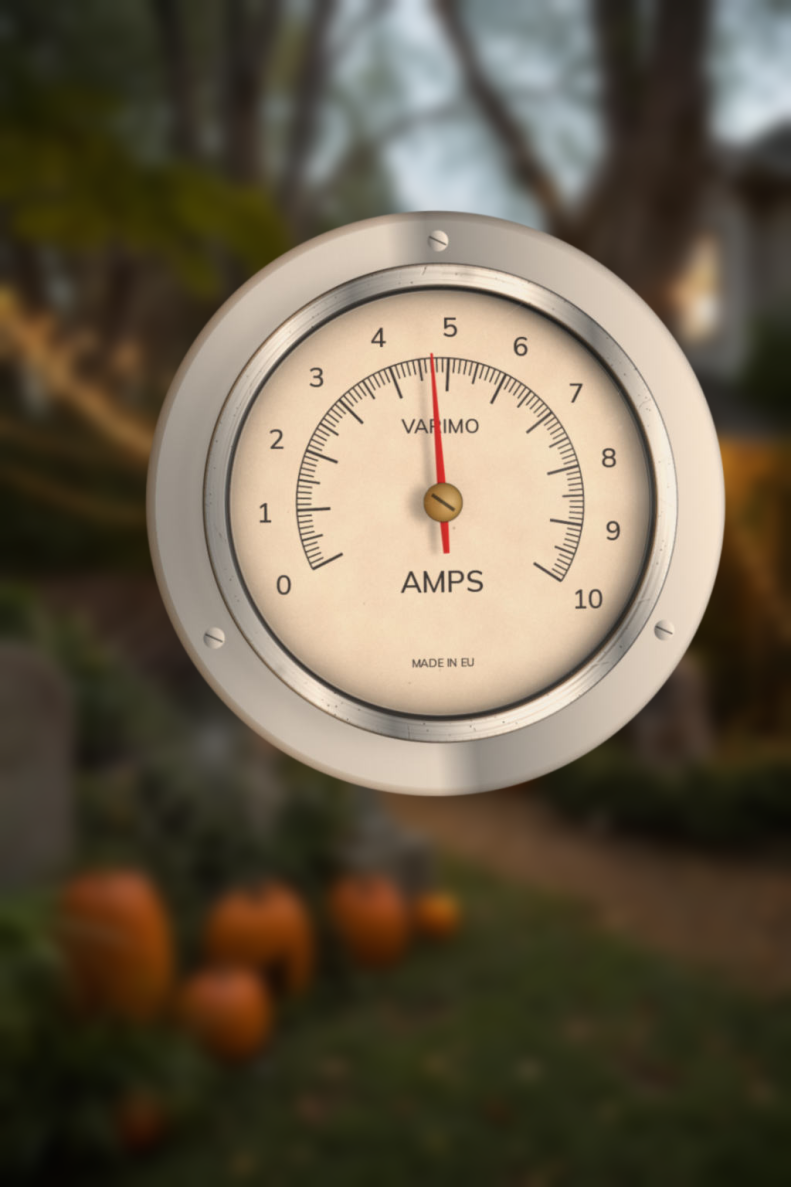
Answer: A 4.7
